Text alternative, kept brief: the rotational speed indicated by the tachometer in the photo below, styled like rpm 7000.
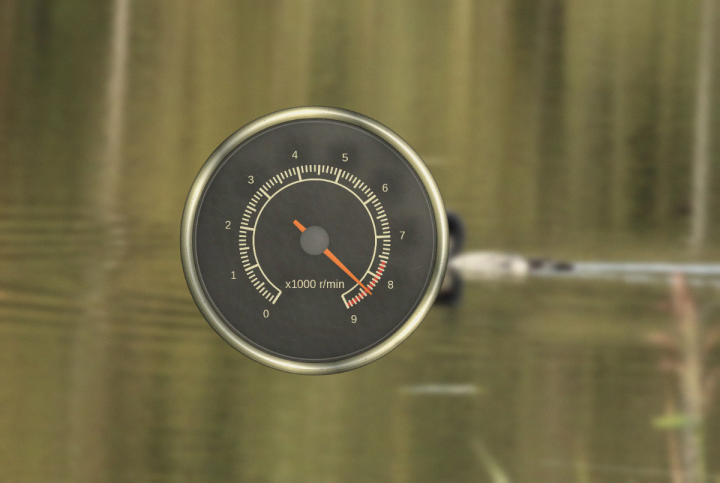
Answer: rpm 8400
